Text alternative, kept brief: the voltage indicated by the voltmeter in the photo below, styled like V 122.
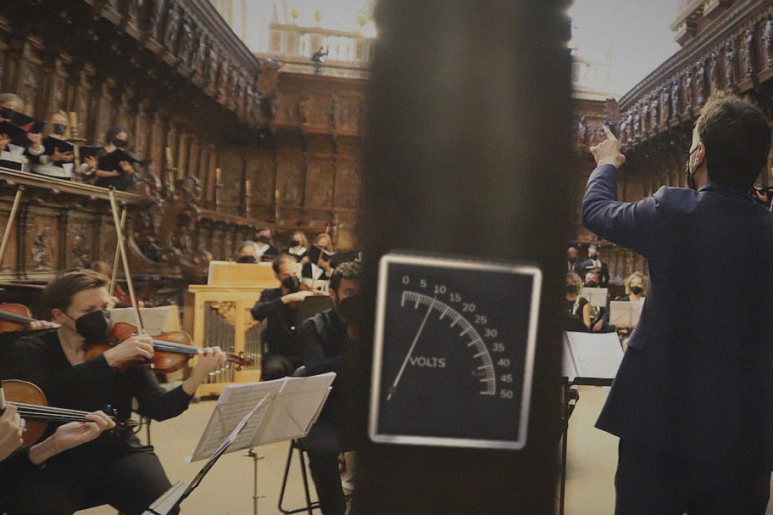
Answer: V 10
